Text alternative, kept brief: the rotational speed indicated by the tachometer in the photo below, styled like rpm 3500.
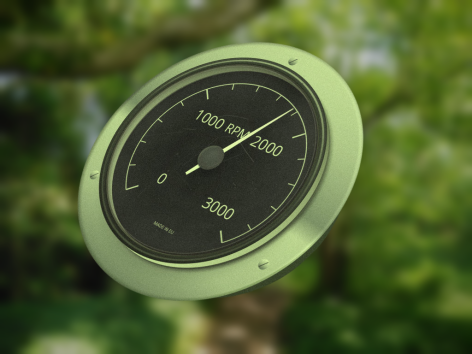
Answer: rpm 1800
